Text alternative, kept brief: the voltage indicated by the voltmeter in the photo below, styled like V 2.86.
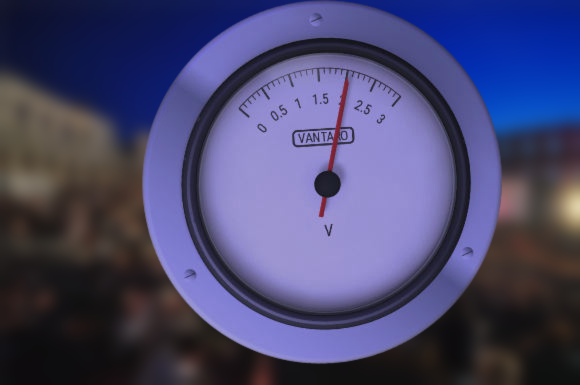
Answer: V 2
